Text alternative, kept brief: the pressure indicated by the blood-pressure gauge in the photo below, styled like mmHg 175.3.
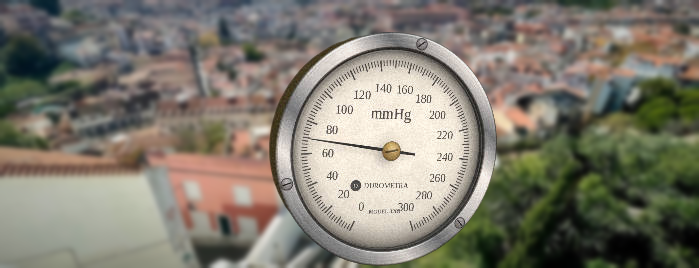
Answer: mmHg 70
